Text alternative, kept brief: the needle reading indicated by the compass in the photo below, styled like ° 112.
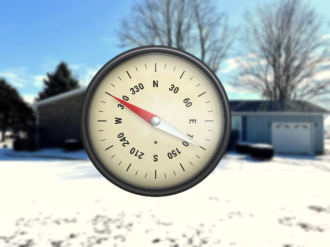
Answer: ° 300
